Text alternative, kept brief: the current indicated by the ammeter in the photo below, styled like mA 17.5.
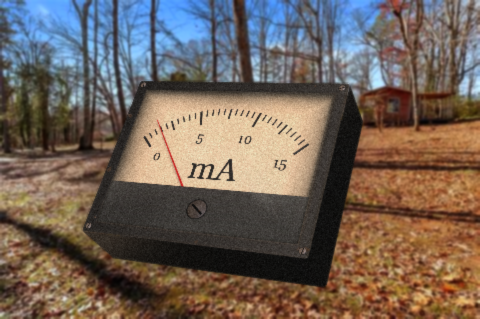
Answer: mA 1.5
